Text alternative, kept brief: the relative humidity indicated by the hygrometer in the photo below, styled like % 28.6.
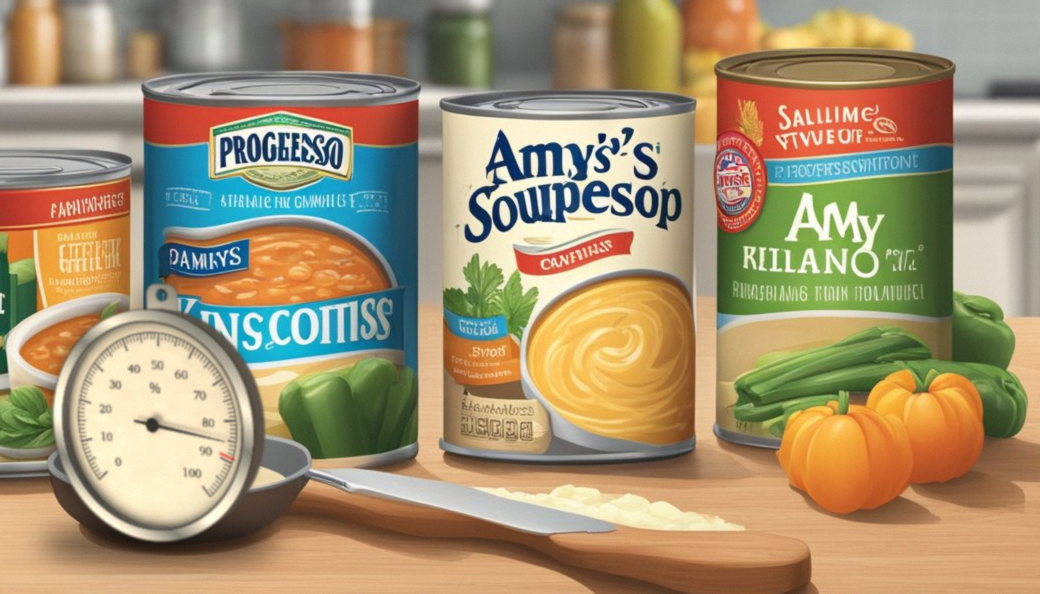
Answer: % 85
